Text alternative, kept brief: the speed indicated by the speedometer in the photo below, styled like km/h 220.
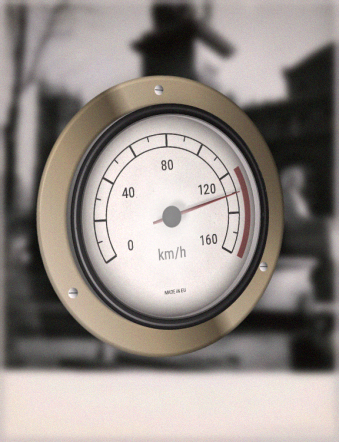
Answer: km/h 130
